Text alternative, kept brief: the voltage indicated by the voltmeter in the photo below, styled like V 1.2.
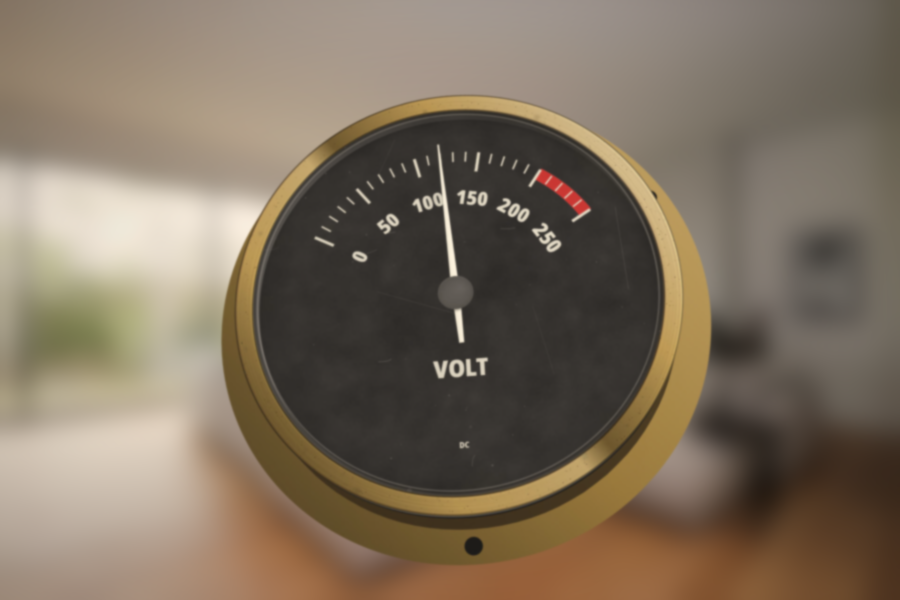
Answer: V 120
